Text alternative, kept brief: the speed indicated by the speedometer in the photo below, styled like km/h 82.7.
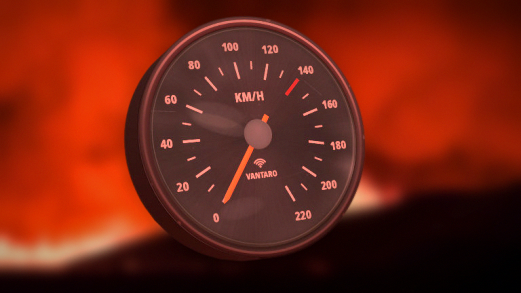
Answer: km/h 0
